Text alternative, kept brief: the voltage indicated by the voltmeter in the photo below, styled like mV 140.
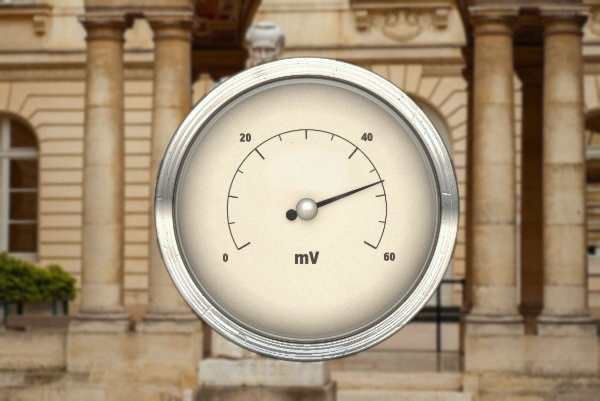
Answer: mV 47.5
